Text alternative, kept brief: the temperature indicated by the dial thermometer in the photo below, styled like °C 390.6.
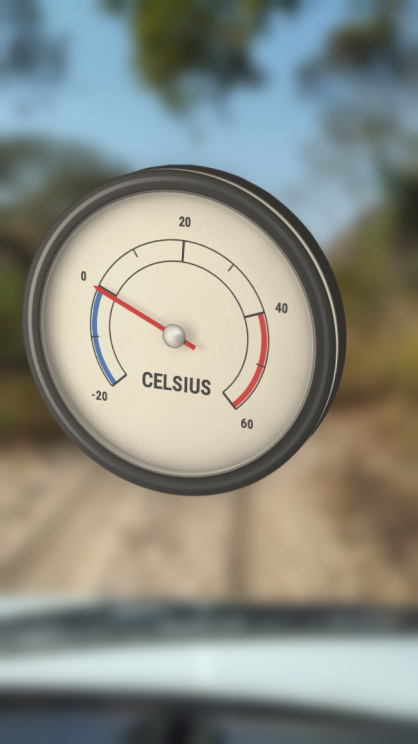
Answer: °C 0
